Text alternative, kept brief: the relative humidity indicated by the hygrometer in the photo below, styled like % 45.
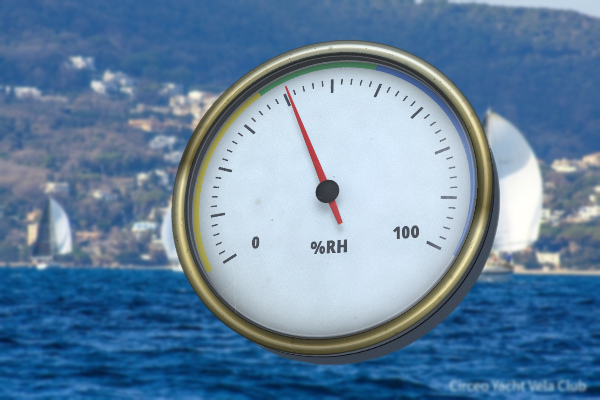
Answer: % 41
